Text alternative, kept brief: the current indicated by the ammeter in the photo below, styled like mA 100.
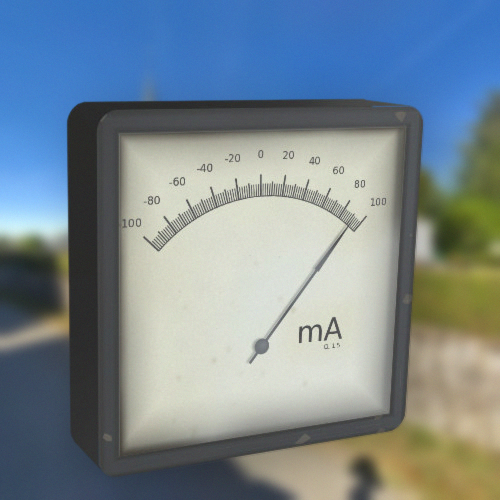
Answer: mA 90
